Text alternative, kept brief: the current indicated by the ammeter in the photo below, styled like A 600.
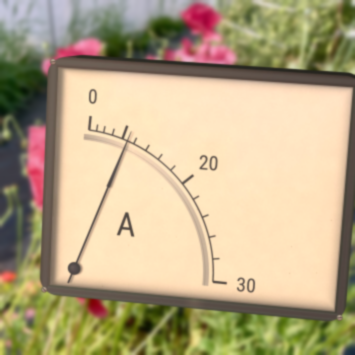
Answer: A 11
